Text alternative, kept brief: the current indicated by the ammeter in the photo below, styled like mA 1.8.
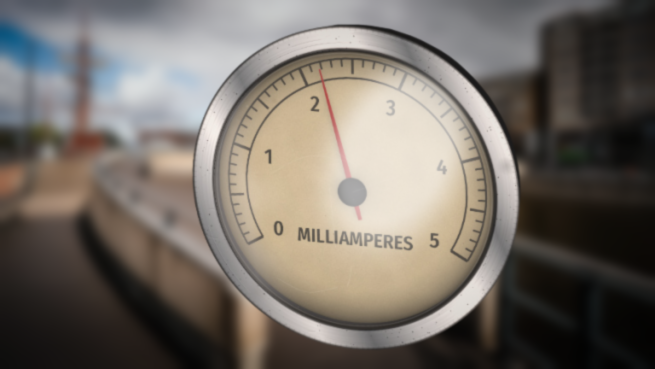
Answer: mA 2.2
